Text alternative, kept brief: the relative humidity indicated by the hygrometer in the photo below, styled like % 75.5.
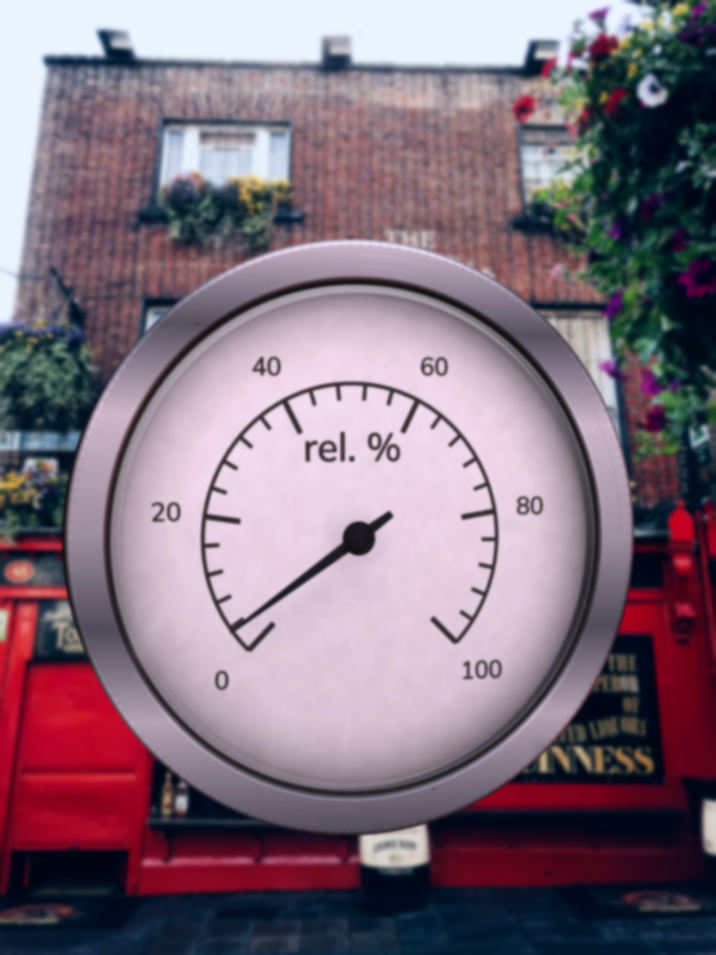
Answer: % 4
